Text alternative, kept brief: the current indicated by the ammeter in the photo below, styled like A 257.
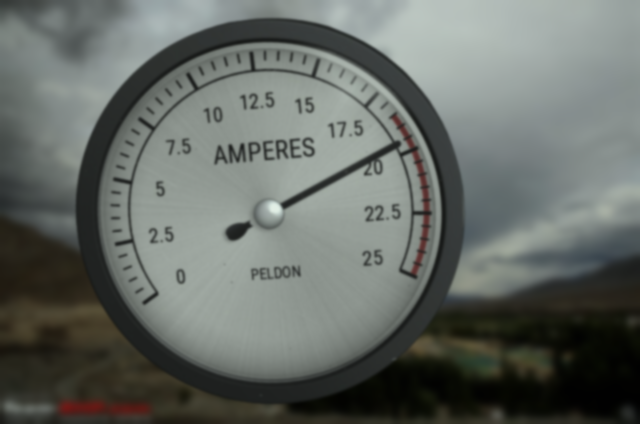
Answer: A 19.5
